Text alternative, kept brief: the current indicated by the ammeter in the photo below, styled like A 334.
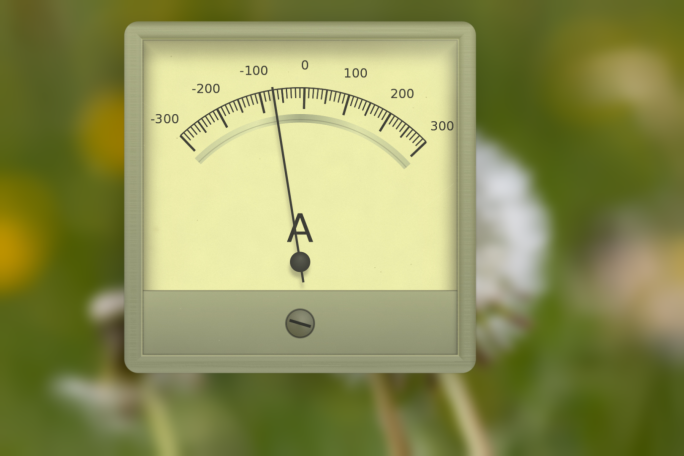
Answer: A -70
